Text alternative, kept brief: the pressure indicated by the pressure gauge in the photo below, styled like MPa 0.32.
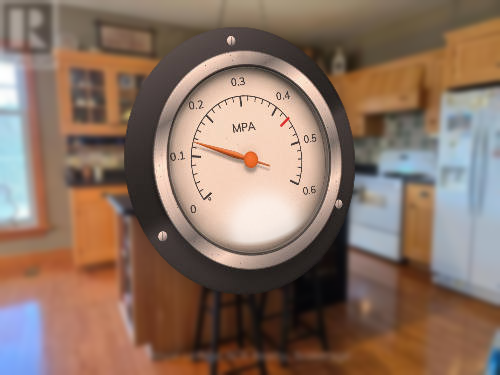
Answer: MPa 0.13
